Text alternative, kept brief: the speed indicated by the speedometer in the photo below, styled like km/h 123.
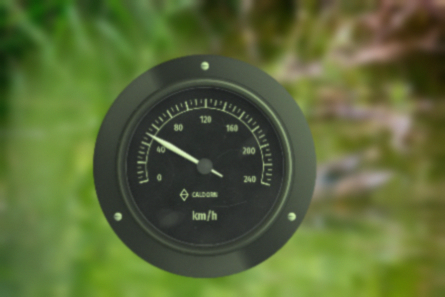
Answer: km/h 50
